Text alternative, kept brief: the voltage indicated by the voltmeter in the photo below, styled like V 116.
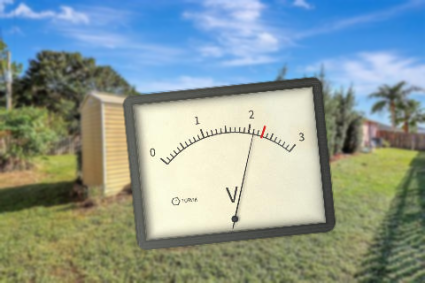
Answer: V 2.1
